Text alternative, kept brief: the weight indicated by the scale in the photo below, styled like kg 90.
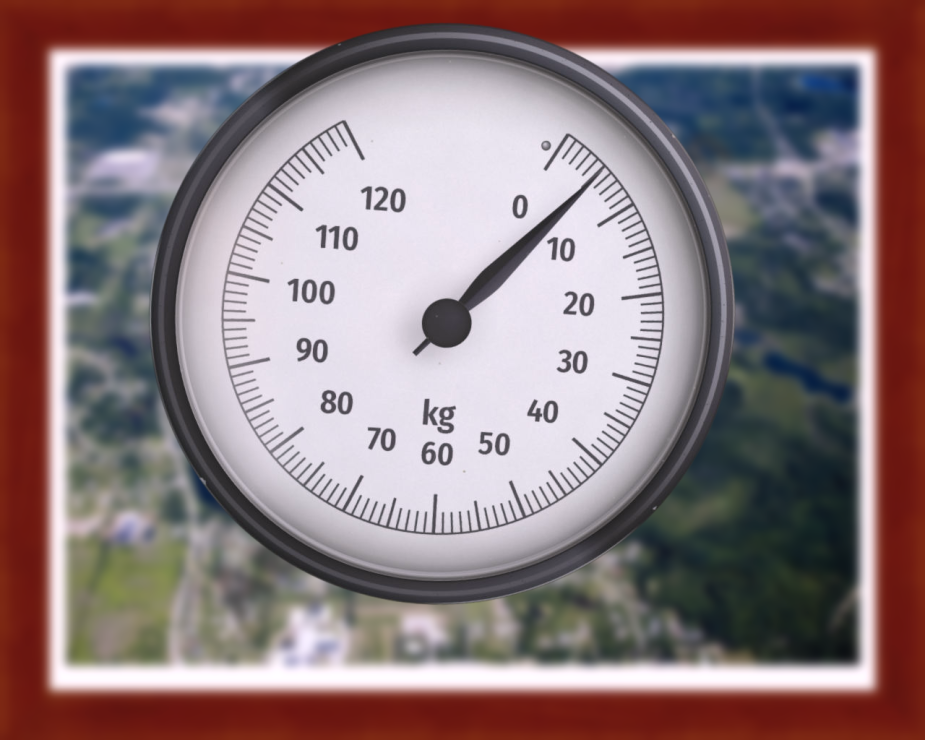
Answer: kg 5
